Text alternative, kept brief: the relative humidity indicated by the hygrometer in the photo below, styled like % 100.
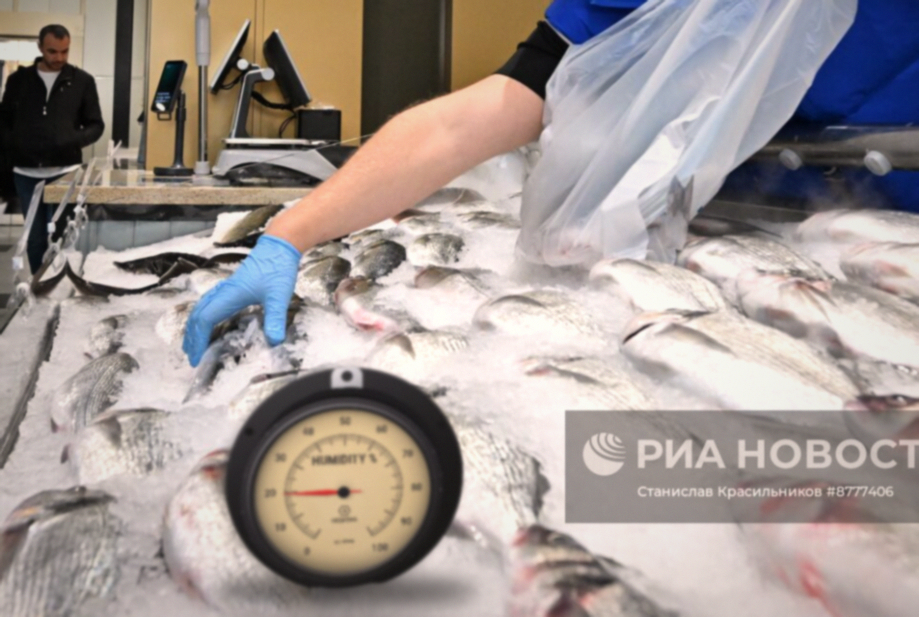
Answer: % 20
